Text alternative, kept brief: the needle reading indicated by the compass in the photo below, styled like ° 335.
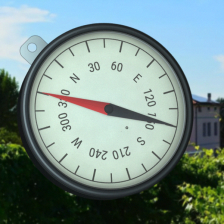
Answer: ° 330
